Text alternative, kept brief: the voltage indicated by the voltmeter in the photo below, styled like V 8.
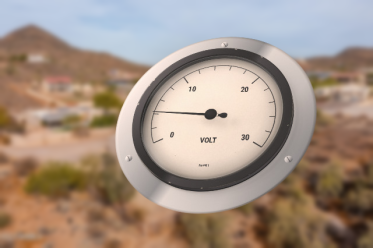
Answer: V 4
